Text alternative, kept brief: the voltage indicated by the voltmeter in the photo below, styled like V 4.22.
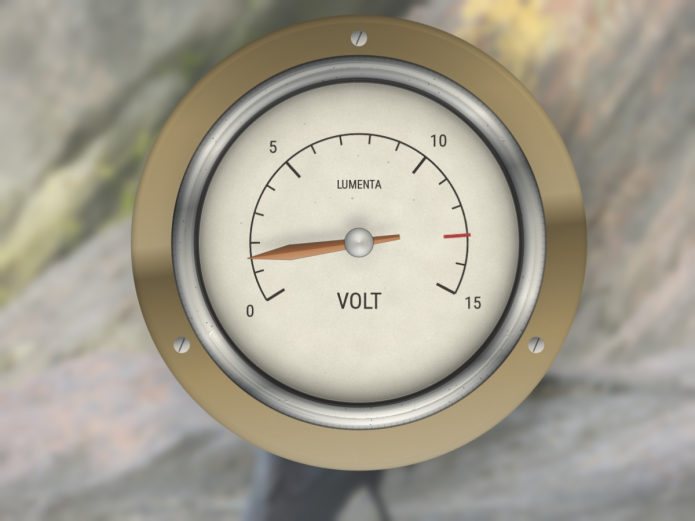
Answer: V 1.5
